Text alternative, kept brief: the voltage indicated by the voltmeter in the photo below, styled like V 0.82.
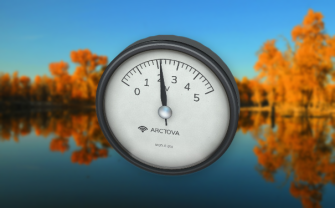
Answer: V 2.2
